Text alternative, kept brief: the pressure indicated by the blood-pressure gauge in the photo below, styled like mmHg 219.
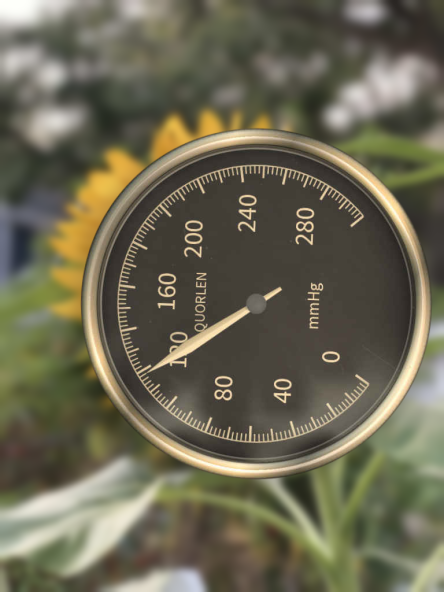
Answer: mmHg 118
